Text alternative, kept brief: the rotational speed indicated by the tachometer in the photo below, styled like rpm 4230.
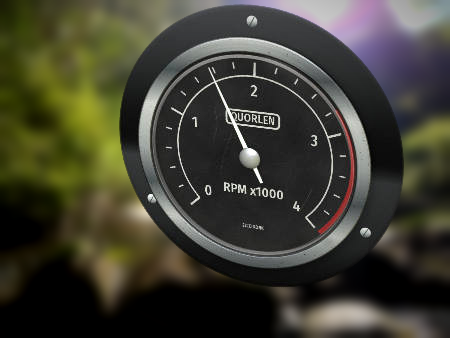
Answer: rpm 1600
